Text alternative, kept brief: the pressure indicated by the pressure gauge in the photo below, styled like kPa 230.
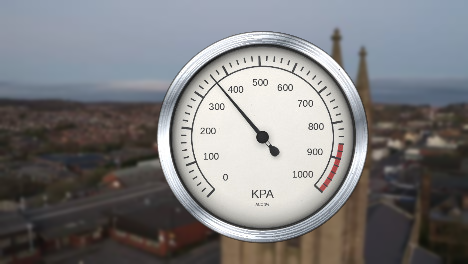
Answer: kPa 360
